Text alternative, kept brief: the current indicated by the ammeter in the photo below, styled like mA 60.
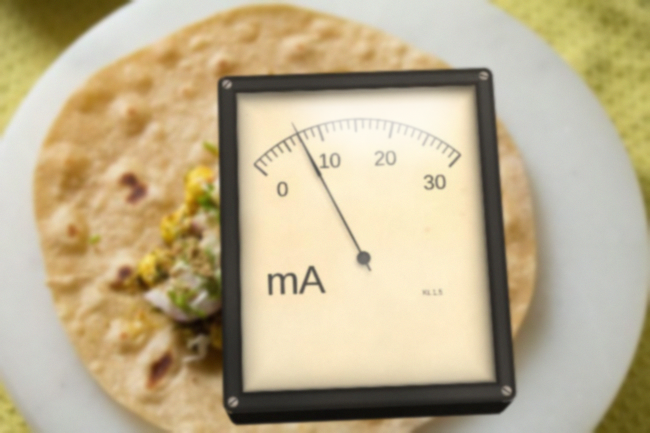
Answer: mA 7
